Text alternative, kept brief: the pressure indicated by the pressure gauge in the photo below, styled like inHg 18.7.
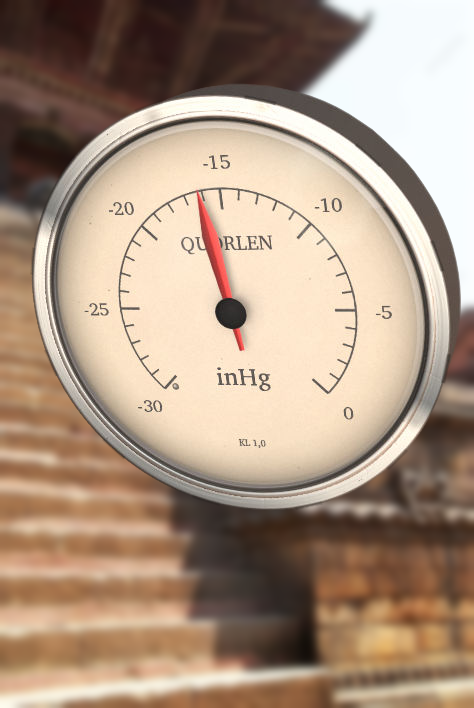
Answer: inHg -16
